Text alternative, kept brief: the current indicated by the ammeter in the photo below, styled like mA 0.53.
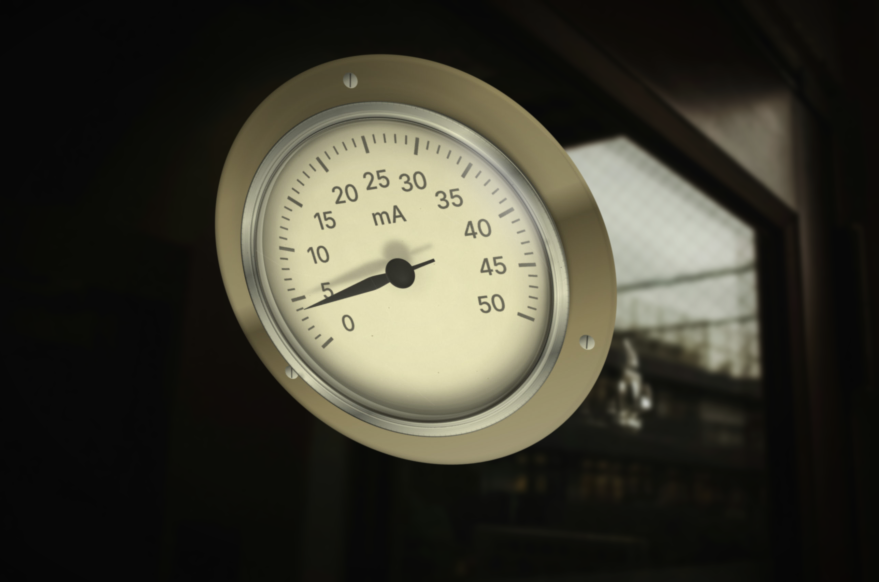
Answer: mA 4
